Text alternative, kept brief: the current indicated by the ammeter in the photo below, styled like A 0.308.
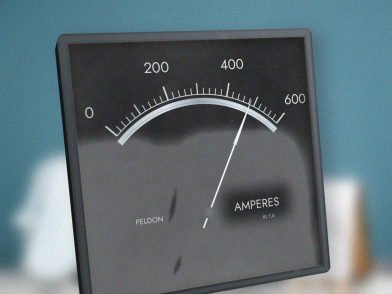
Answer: A 480
